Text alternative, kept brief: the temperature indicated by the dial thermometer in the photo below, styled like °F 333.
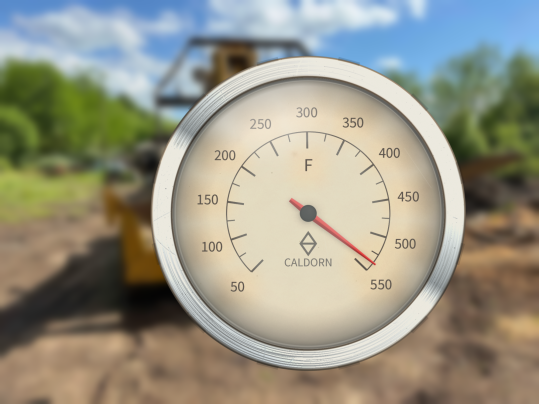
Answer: °F 537.5
